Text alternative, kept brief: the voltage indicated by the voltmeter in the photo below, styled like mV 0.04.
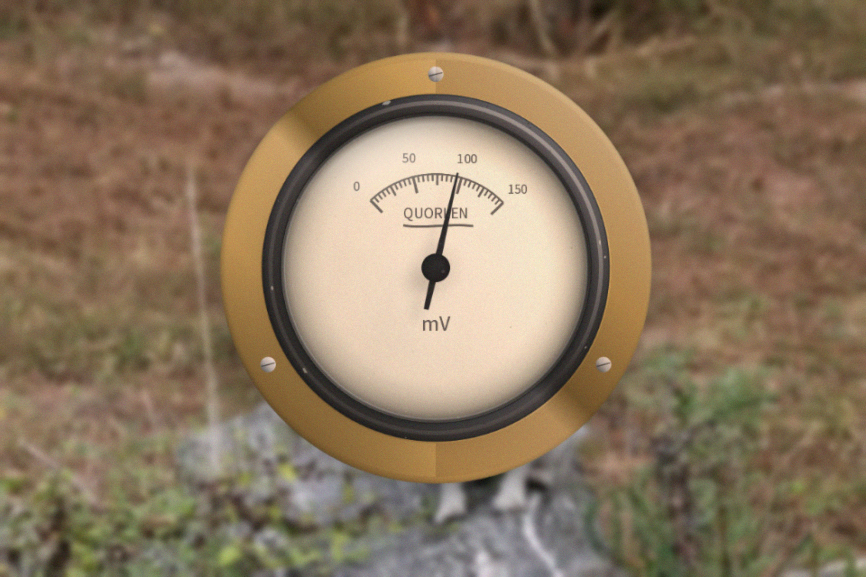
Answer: mV 95
